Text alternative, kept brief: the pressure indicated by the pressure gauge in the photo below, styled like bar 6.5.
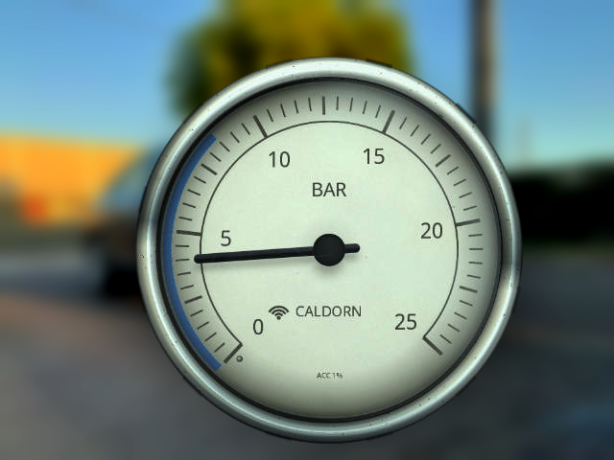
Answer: bar 4
